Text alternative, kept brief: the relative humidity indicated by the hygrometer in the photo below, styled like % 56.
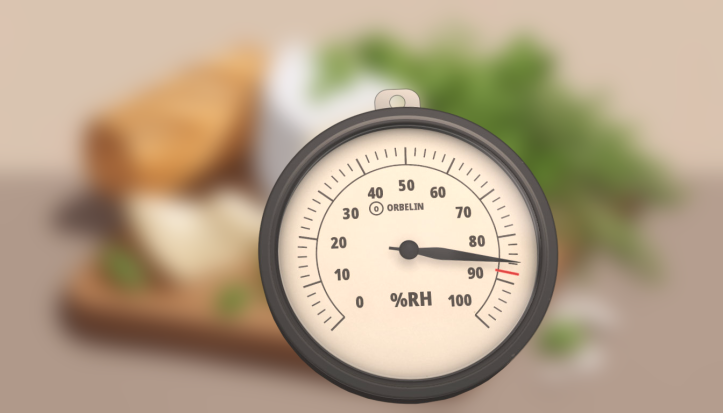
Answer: % 86
